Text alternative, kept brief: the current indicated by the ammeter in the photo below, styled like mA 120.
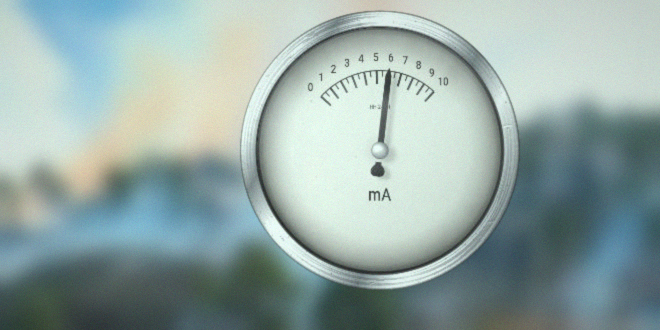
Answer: mA 6
